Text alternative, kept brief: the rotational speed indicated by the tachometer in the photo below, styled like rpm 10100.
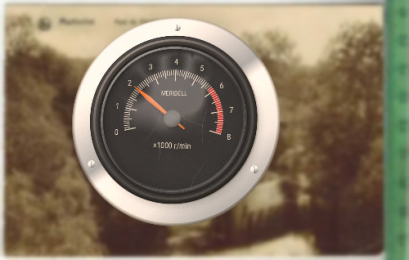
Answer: rpm 2000
